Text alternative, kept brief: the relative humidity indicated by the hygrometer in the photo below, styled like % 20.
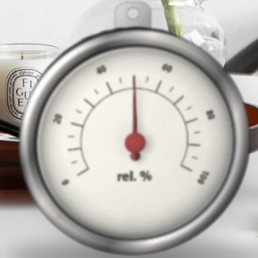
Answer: % 50
